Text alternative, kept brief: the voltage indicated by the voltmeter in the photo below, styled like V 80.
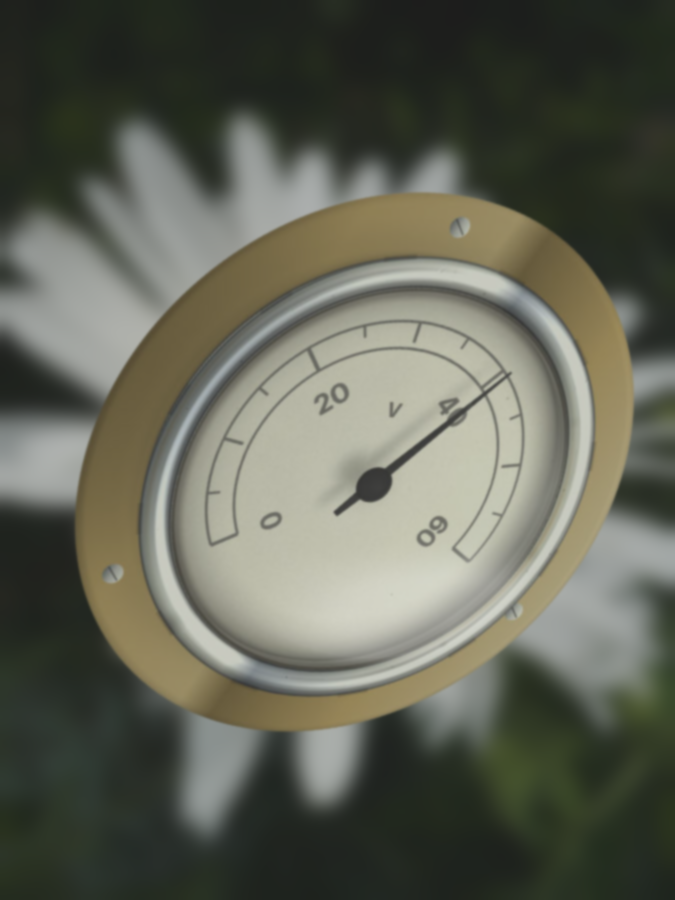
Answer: V 40
